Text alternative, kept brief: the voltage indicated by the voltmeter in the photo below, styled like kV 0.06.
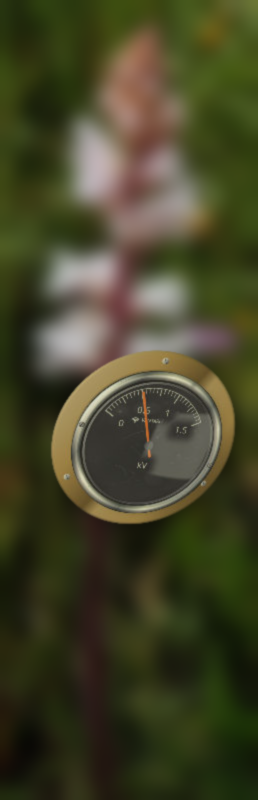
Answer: kV 0.5
